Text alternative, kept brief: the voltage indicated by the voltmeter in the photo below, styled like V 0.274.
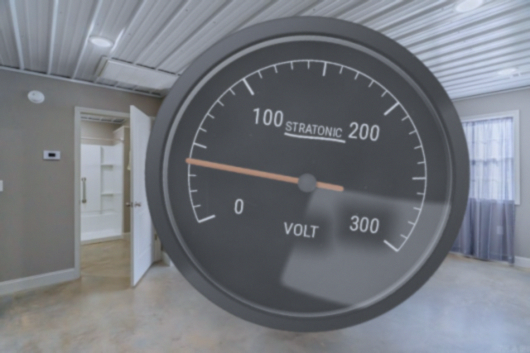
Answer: V 40
